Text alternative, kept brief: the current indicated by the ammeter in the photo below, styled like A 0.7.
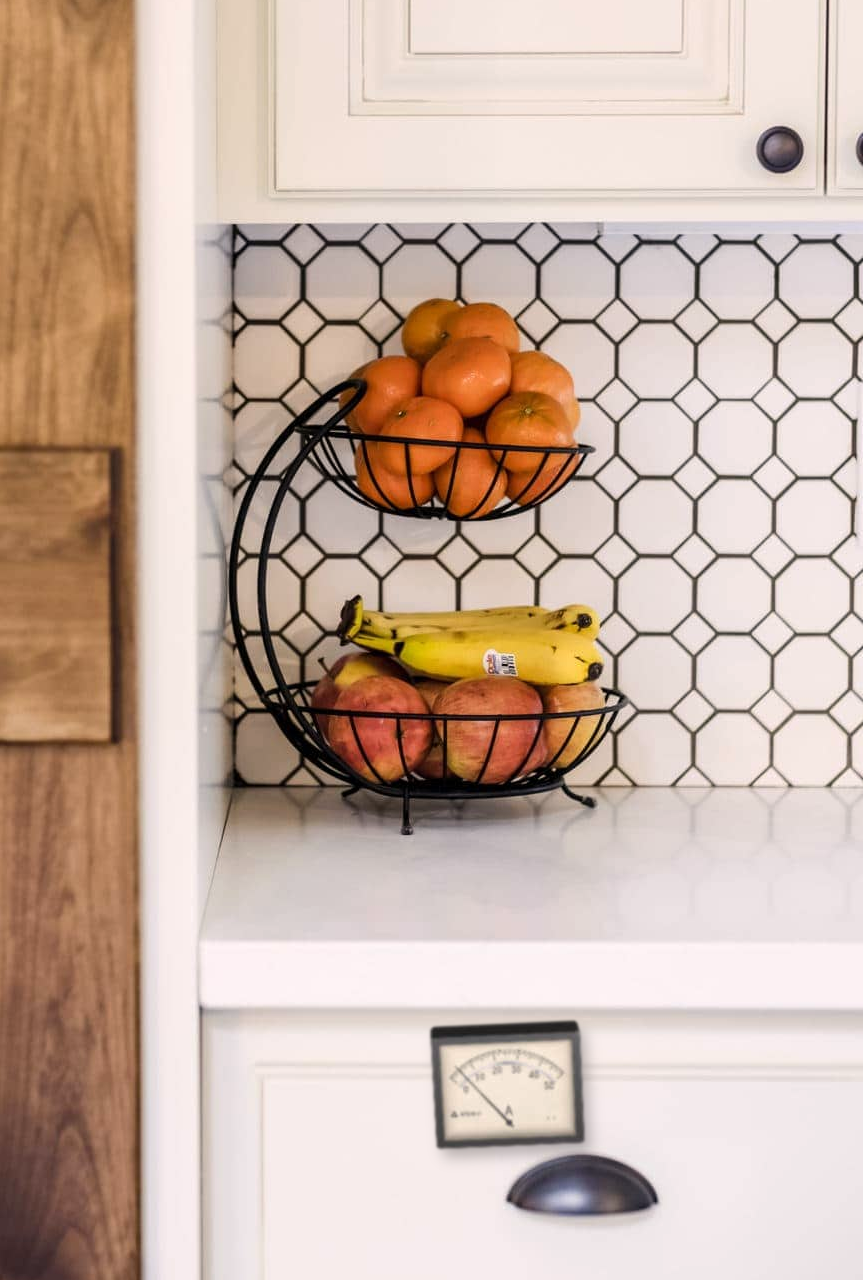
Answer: A 5
